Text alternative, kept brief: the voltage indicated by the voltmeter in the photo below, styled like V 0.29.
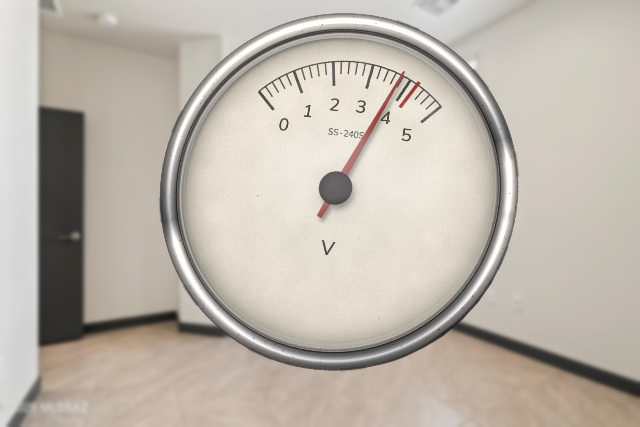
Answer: V 3.8
